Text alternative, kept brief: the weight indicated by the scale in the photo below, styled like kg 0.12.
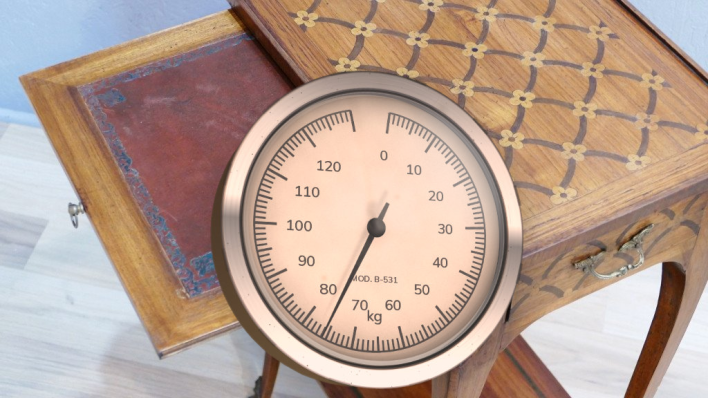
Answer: kg 76
